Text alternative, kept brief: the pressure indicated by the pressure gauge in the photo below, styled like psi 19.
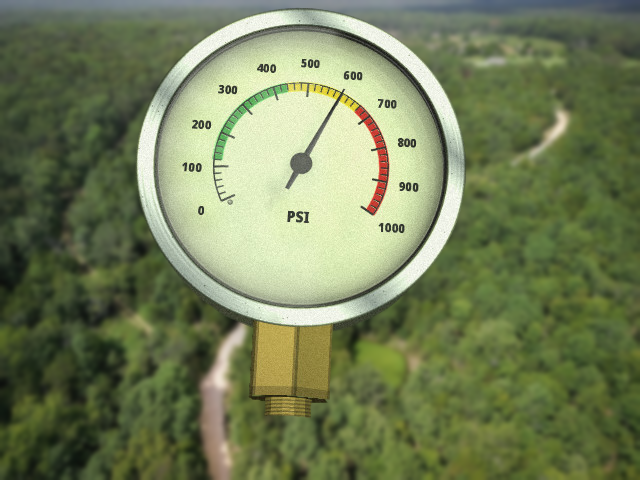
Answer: psi 600
